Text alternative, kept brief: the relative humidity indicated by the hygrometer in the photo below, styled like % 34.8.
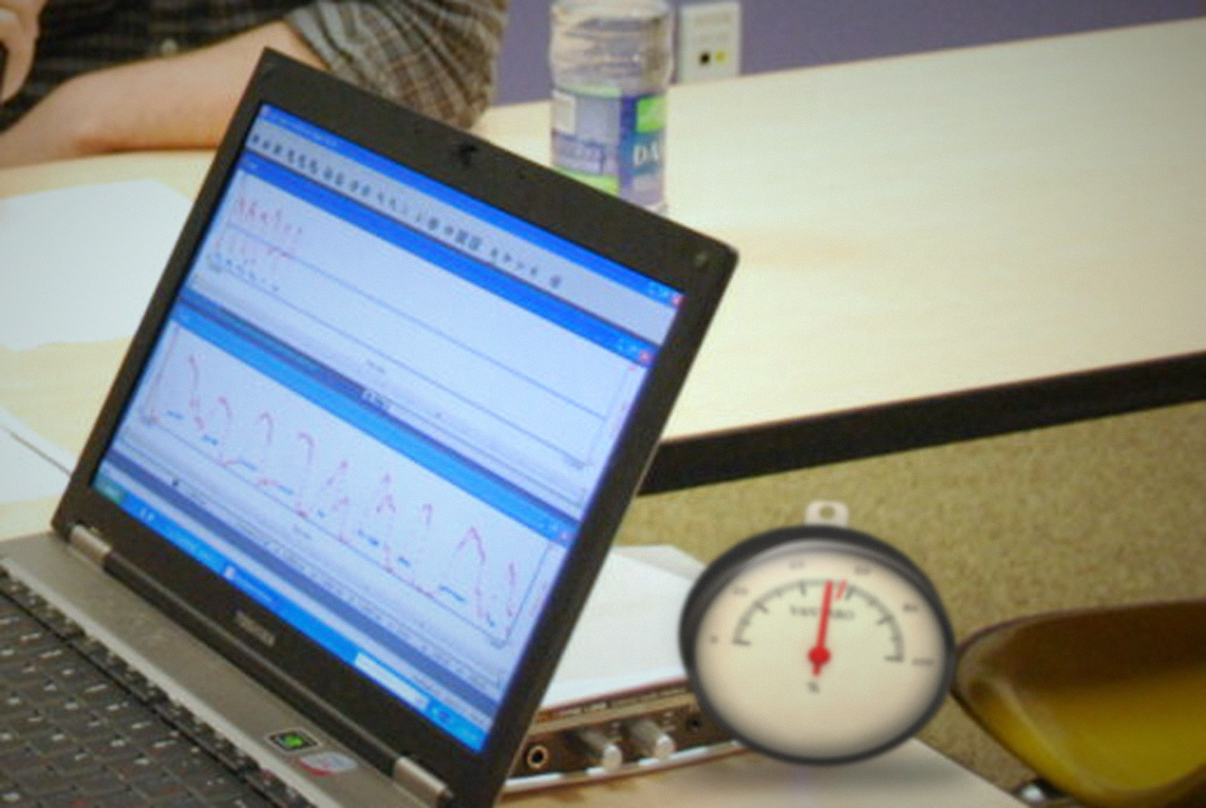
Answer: % 50
